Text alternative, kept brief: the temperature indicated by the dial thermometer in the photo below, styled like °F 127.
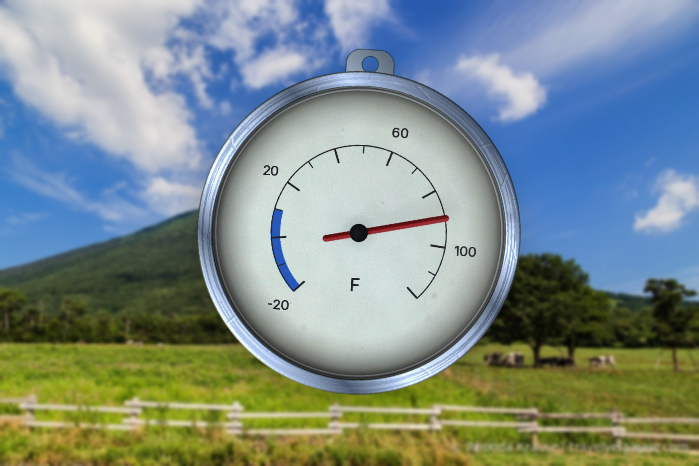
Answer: °F 90
